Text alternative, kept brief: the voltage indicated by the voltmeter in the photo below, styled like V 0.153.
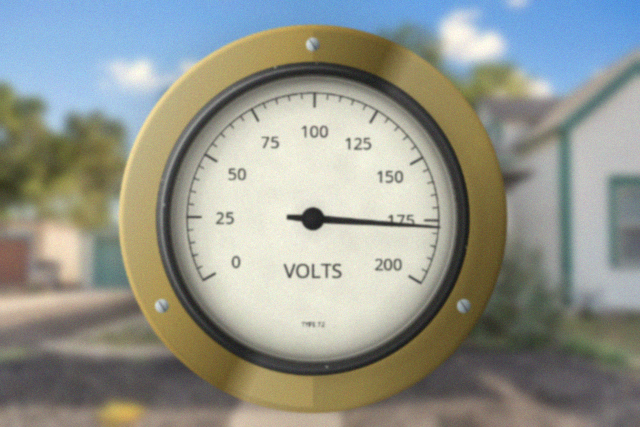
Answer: V 177.5
